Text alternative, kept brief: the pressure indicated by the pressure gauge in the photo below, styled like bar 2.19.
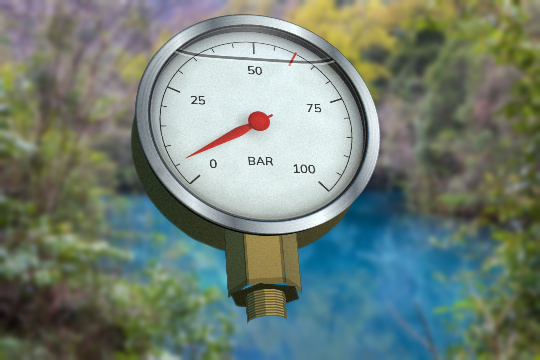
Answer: bar 5
